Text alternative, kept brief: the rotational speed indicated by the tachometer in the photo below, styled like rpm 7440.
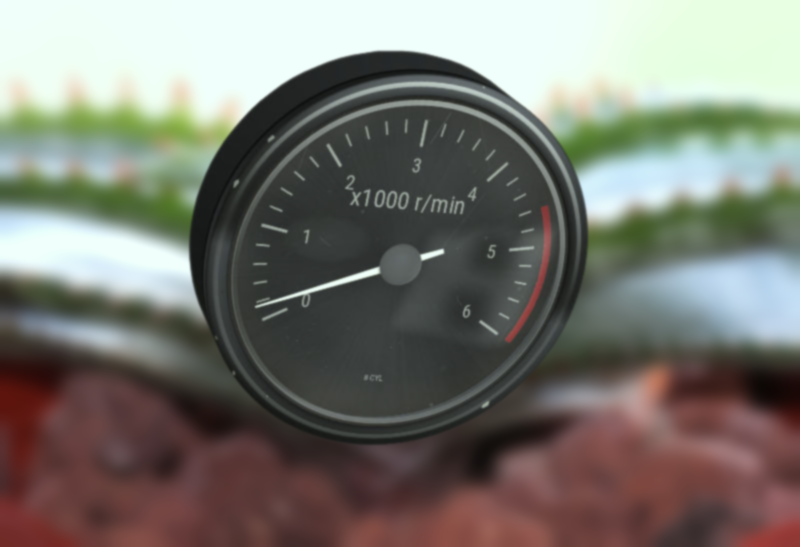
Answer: rpm 200
